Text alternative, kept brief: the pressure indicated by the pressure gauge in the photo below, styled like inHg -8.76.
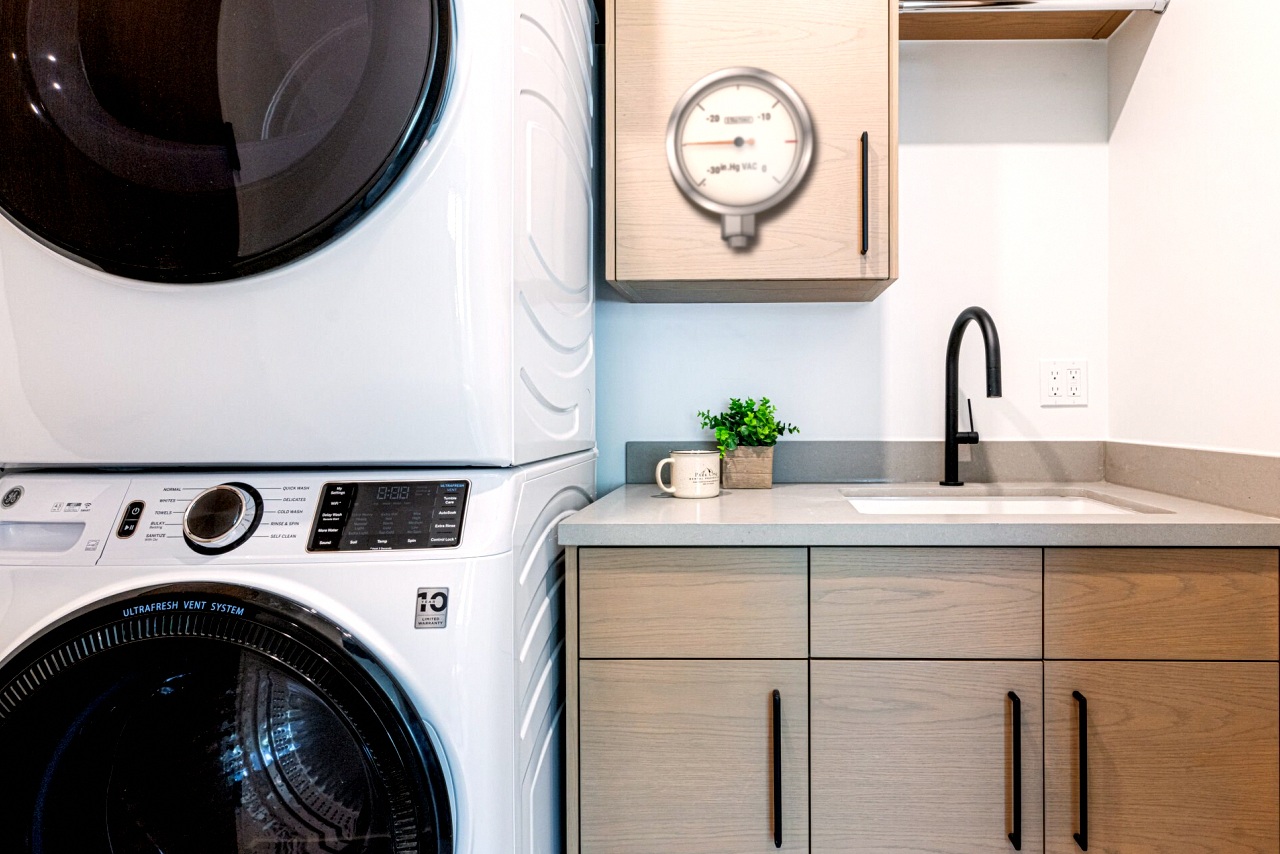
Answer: inHg -25
